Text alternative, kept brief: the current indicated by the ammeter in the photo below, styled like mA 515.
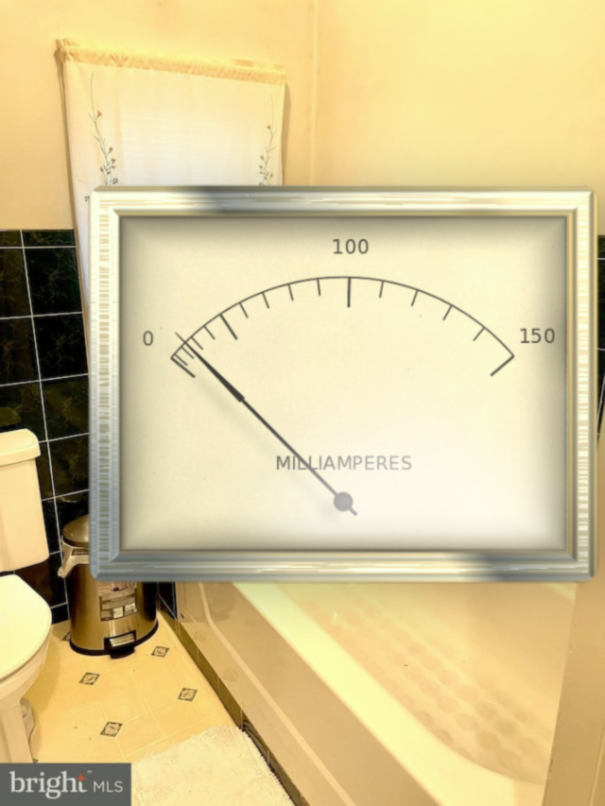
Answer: mA 25
